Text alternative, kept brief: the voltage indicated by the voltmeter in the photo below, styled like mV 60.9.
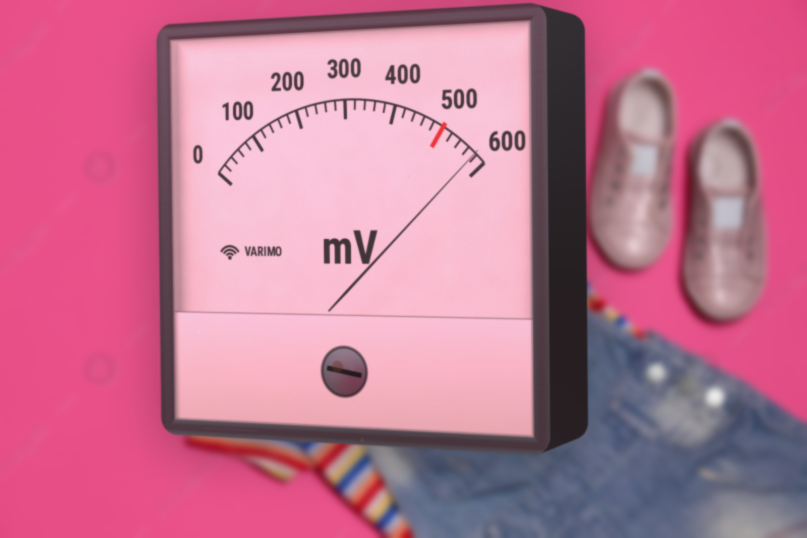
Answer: mV 580
